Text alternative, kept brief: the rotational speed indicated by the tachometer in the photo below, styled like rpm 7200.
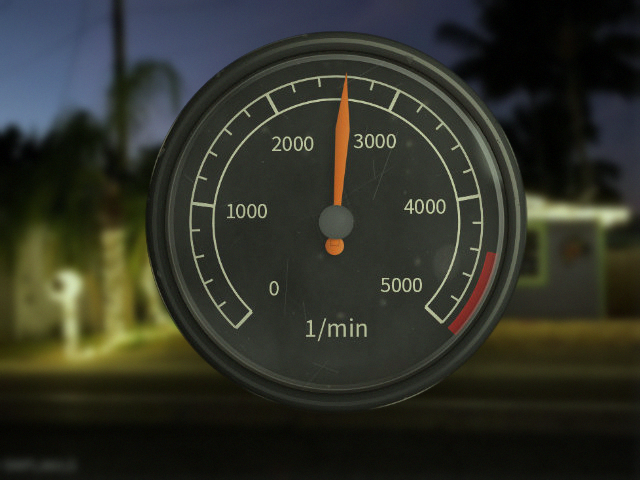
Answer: rpm 2600
